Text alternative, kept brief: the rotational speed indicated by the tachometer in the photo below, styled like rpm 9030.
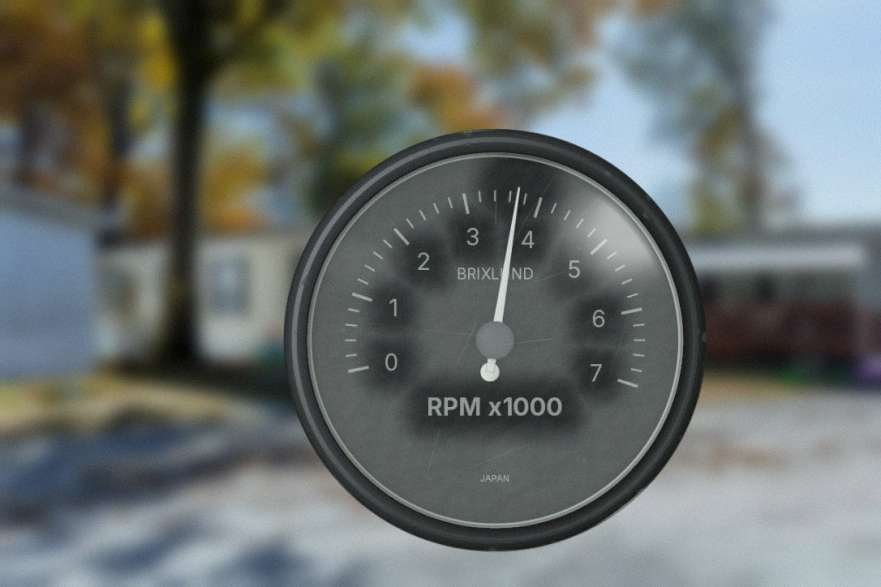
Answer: rpm 3700
